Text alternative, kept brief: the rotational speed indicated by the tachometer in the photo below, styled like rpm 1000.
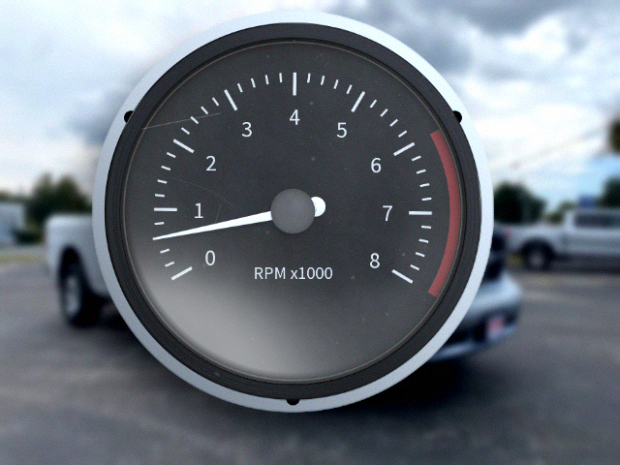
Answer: rpm 600
